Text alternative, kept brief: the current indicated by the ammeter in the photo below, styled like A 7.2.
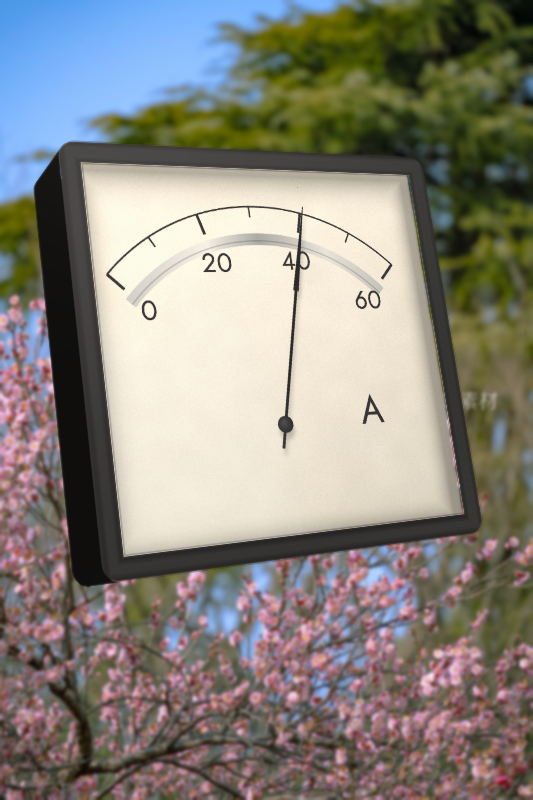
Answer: A 40
